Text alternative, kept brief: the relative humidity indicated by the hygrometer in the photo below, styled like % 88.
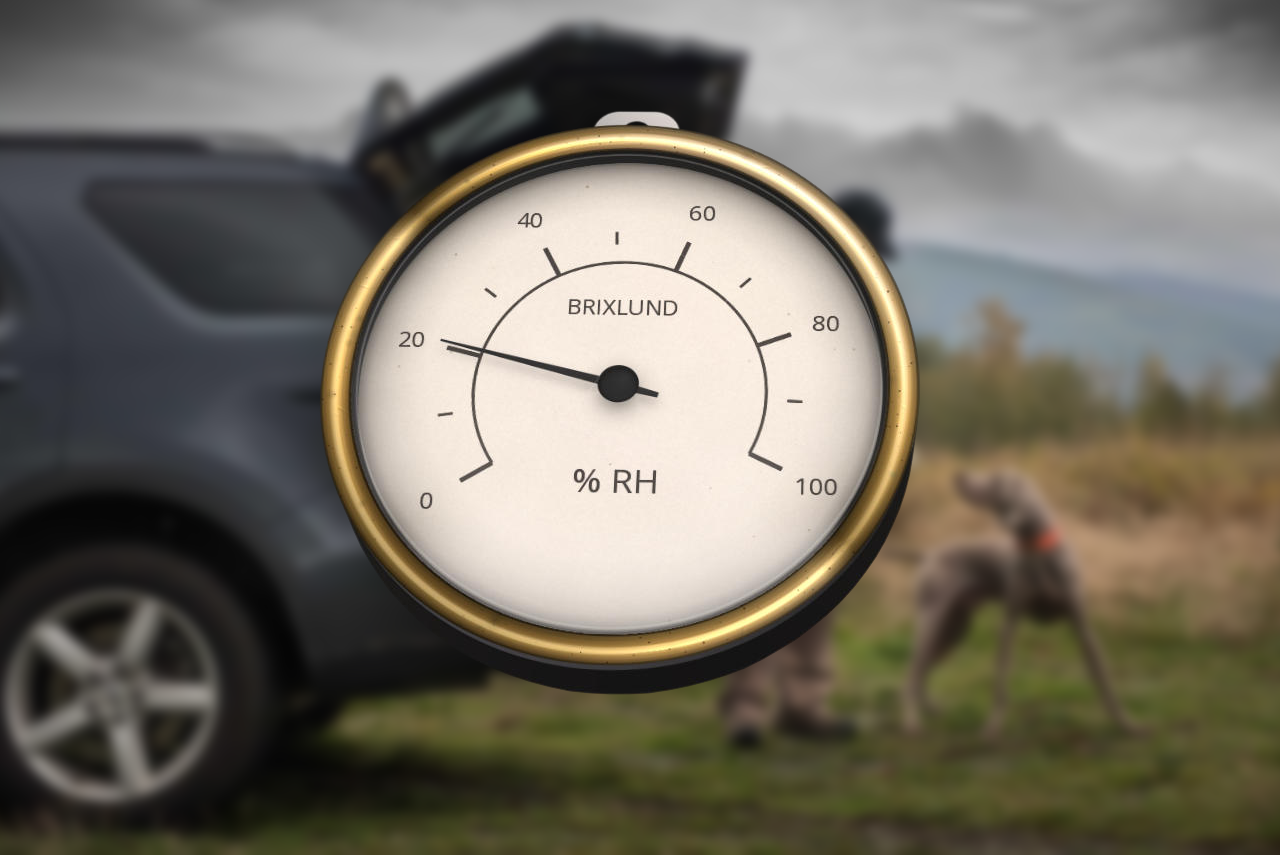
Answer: % 20
